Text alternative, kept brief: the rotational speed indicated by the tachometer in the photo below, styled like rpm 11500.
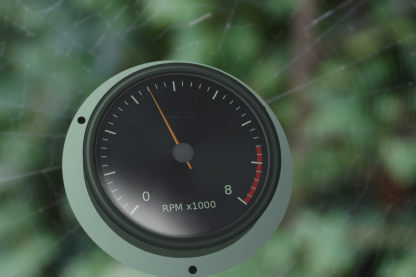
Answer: rpm 3400
